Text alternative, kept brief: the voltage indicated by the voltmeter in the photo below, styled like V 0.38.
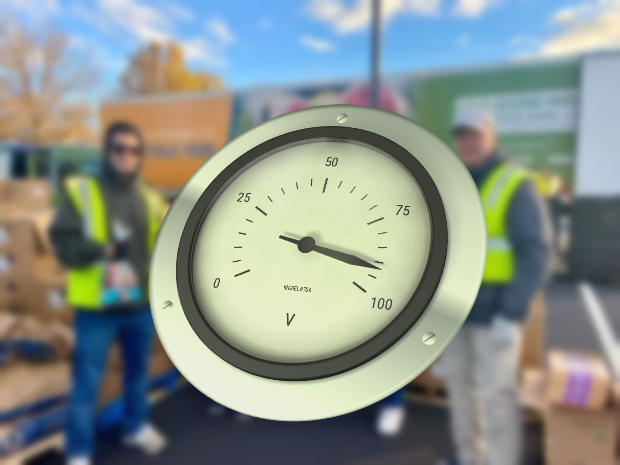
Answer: V 92.5
